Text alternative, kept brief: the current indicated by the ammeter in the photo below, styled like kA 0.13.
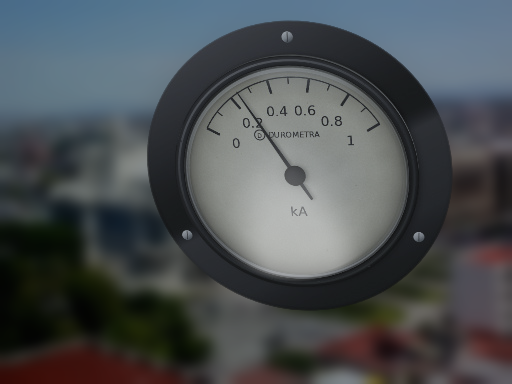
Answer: kA 0.25
